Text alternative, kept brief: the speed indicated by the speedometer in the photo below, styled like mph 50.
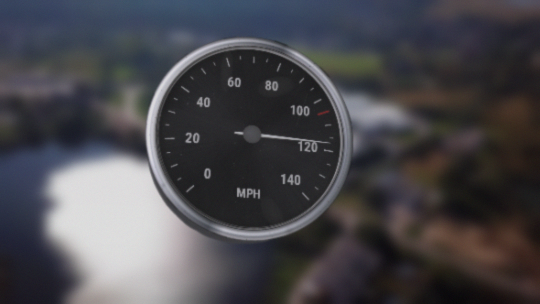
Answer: mph 117.5
